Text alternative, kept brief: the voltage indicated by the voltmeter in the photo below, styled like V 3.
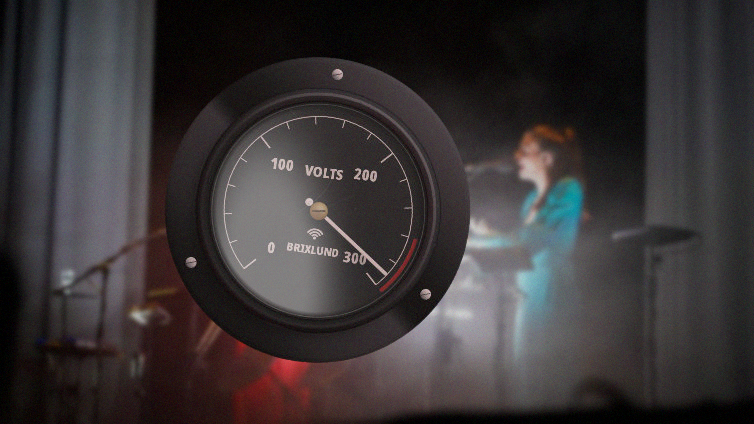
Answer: V 290
